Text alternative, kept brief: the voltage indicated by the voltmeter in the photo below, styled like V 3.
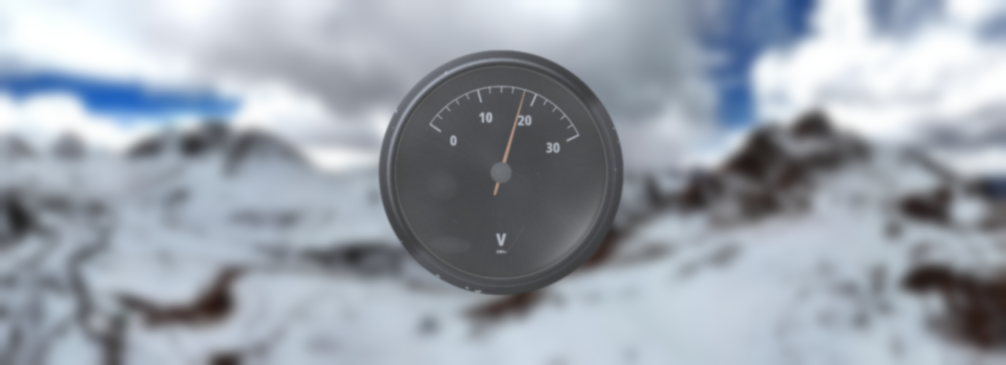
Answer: V 18
